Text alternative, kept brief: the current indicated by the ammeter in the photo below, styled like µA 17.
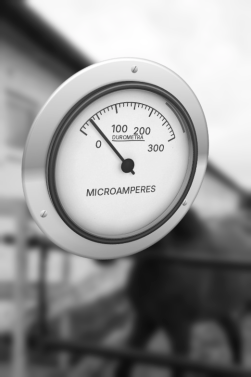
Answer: µA 30
